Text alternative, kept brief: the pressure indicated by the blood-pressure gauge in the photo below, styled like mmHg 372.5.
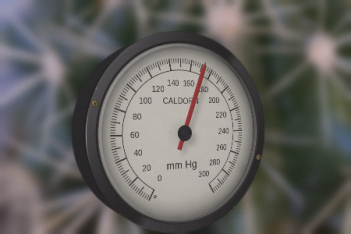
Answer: mmHg 170
